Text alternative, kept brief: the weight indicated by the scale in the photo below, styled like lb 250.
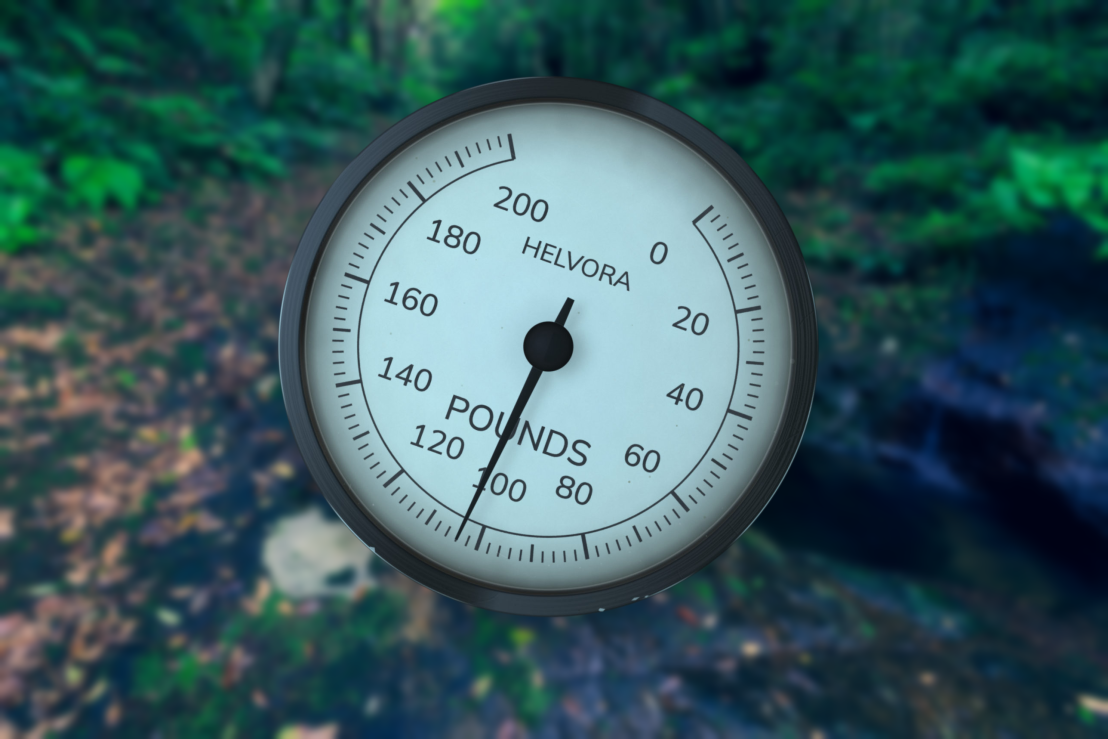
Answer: lb 104
